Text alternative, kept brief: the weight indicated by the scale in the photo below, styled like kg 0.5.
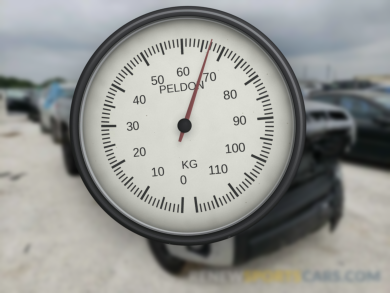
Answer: kg 67
